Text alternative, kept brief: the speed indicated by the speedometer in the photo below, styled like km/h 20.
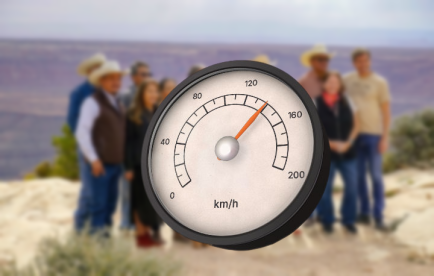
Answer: km/h 140
